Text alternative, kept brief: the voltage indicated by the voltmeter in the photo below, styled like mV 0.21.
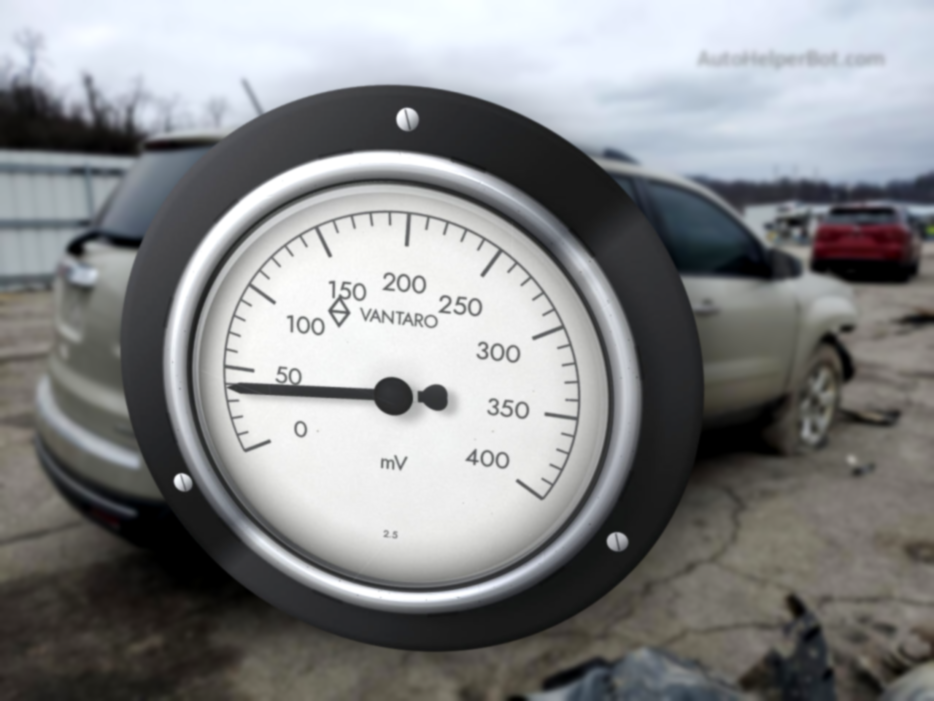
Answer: mV 40
